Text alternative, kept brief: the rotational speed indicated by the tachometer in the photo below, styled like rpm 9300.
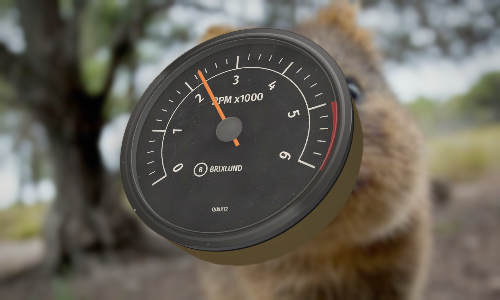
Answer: rpm 2300
